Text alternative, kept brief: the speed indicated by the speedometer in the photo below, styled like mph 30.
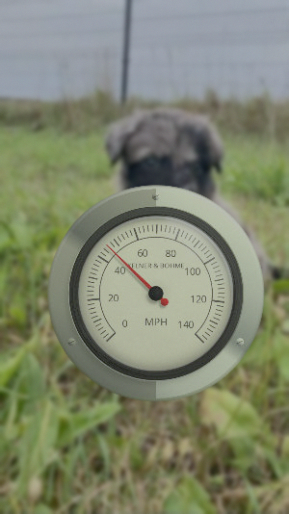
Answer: mph 46
